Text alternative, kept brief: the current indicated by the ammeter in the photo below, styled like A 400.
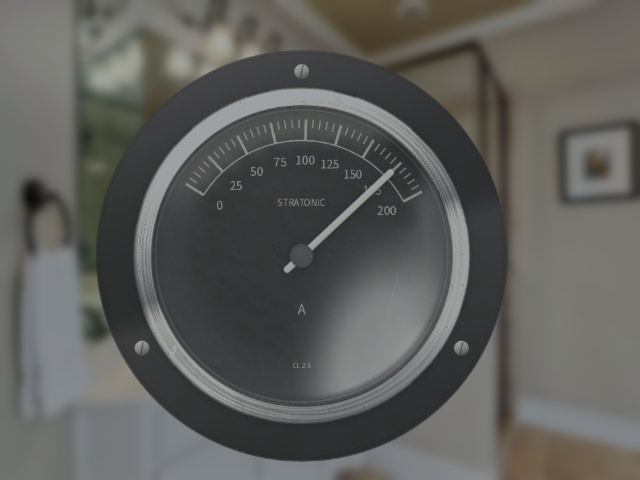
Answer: A 175
